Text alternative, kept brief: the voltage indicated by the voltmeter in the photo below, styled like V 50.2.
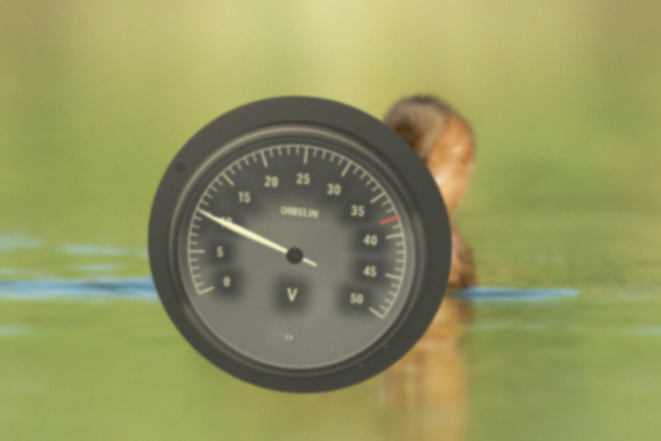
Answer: V 10
